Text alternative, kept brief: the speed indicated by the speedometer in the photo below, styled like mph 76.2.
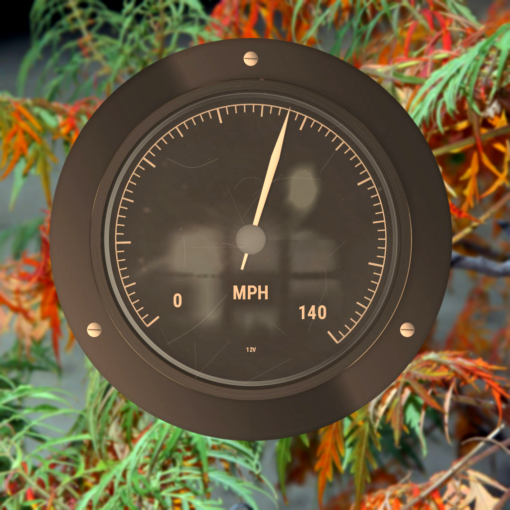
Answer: mph 76
